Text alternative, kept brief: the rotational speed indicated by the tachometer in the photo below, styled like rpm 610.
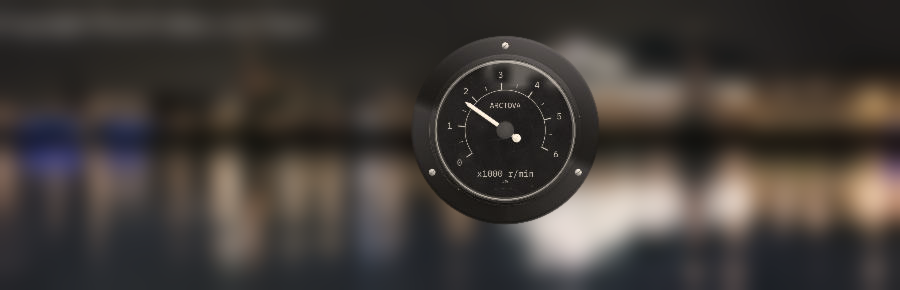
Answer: rpm 1750
